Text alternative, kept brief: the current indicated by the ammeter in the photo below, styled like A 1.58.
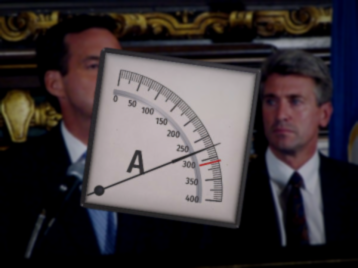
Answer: A 275
